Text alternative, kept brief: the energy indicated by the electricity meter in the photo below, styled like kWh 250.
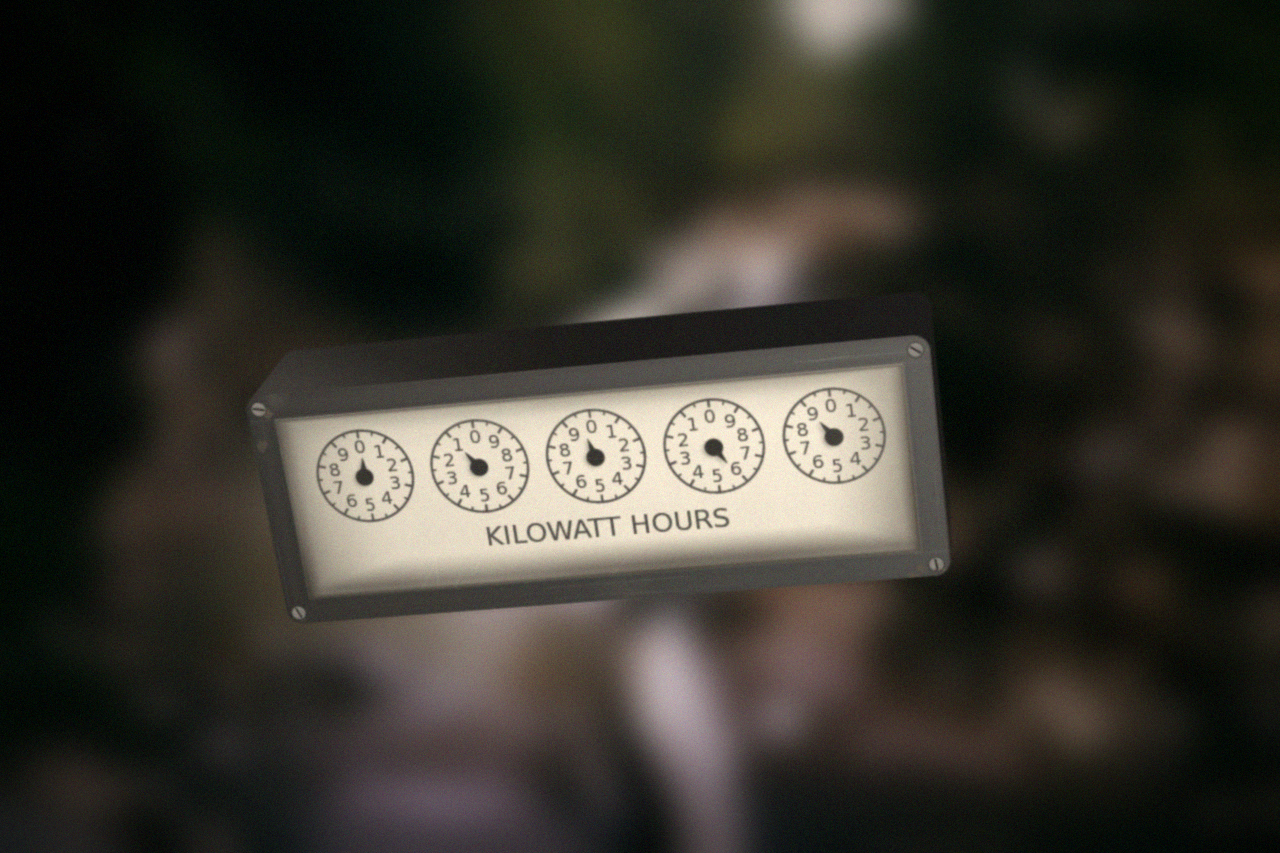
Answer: kWh 959
